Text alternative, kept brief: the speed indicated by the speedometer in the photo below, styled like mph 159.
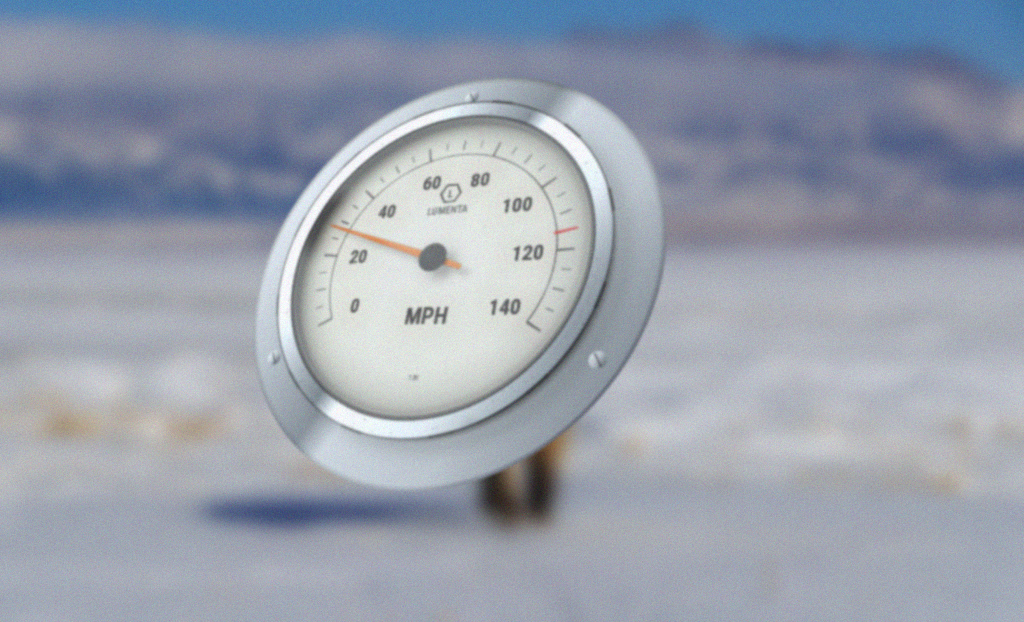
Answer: mph 27.5
